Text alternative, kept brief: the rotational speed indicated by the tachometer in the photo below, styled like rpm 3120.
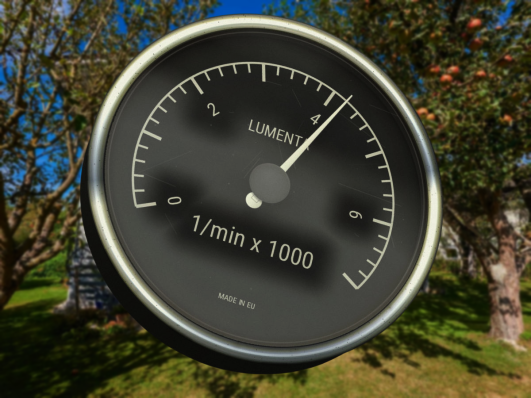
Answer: rpm 4200
